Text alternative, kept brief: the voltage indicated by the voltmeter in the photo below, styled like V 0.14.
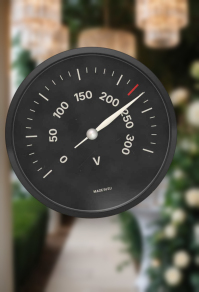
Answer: V 230
